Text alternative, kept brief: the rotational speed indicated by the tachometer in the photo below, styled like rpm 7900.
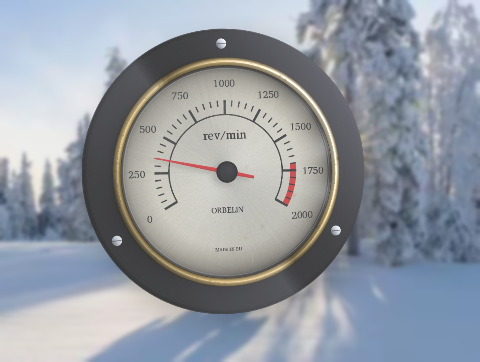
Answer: rpm 350
